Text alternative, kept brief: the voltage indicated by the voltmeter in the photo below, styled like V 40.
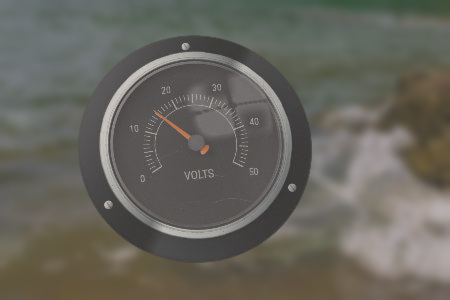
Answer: V 15
